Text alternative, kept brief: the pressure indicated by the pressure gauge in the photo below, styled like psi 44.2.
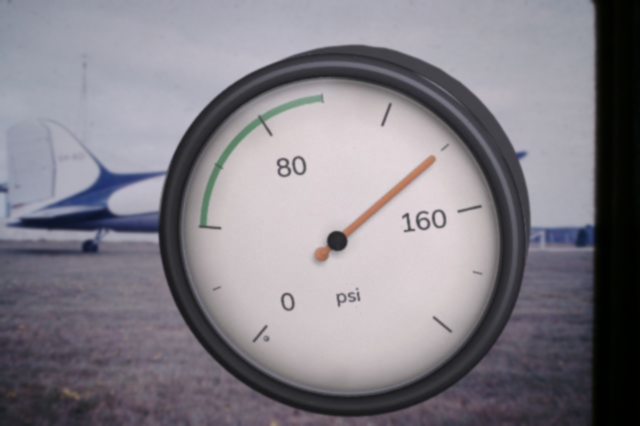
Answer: psi 140
